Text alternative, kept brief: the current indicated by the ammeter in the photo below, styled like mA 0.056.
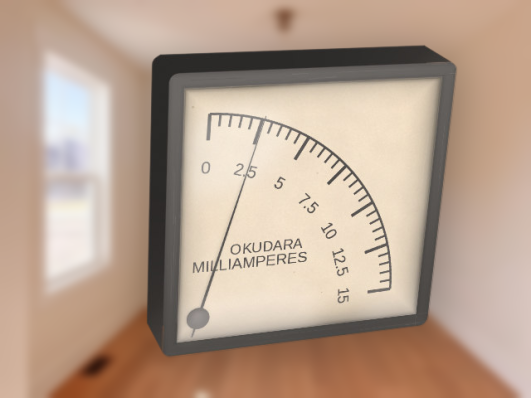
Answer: mA 2.5
